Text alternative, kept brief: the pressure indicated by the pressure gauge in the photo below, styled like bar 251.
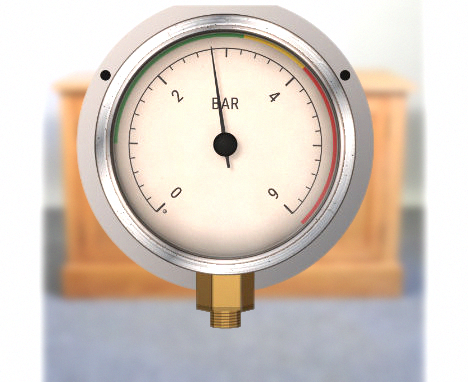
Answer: bar 2.8
